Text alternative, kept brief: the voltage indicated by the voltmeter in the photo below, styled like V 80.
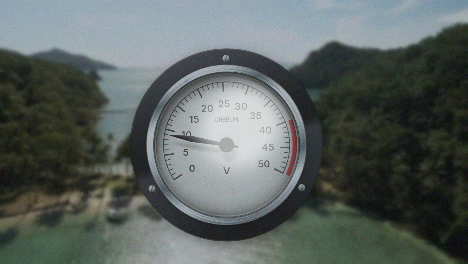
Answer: V 9
